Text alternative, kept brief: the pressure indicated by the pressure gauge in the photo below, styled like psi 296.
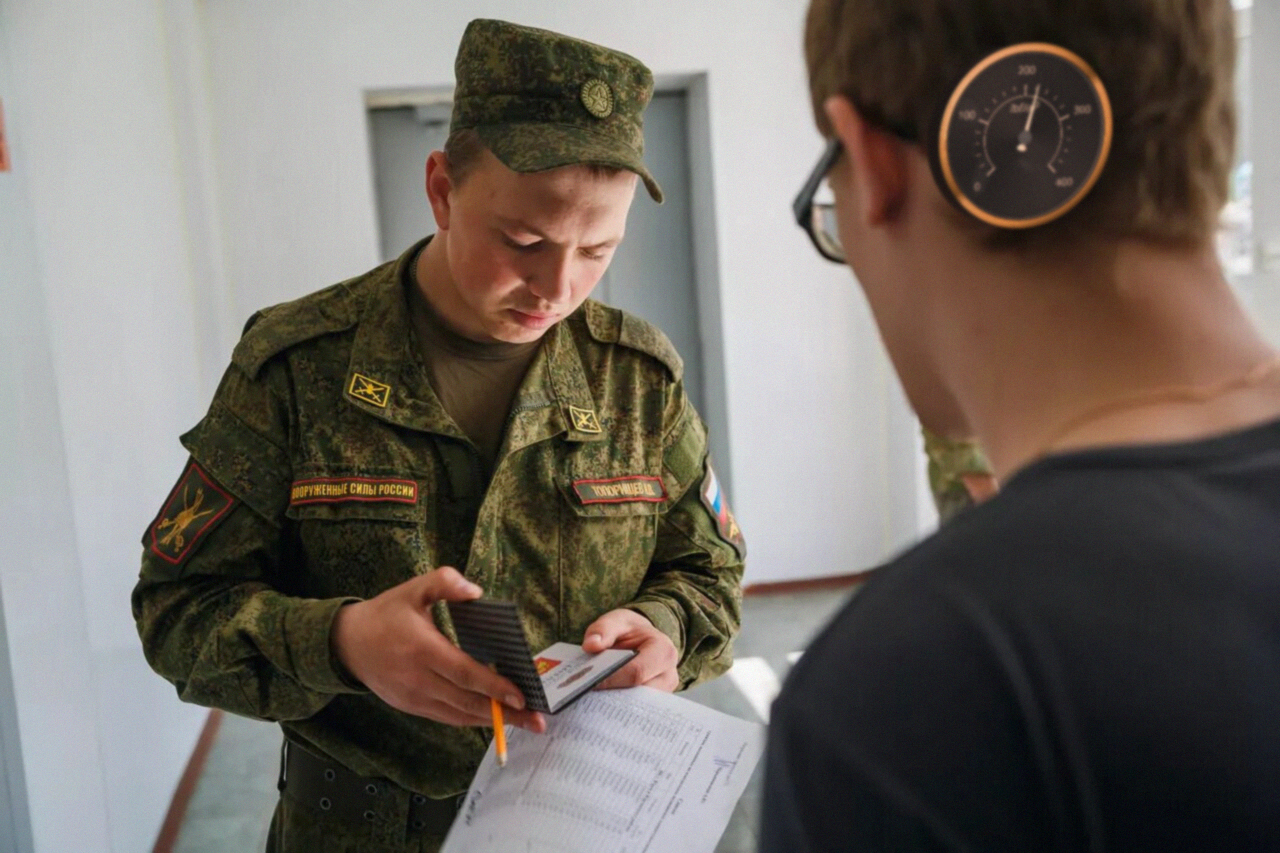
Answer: psi 220
